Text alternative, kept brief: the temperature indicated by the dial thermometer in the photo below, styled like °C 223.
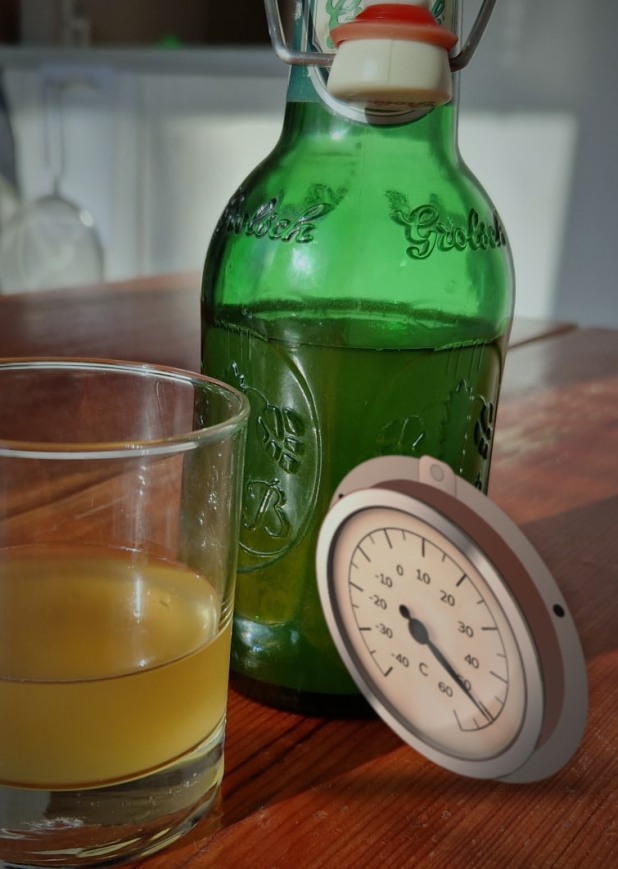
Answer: °C 50
